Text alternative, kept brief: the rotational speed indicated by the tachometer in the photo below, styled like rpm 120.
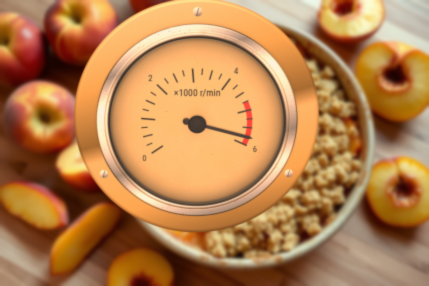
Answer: rpm 5750
